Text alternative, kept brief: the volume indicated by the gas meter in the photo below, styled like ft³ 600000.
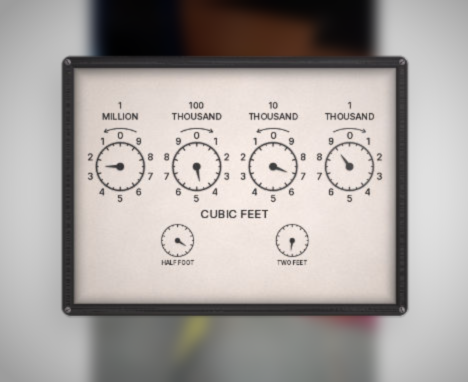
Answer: ft³ 246900
